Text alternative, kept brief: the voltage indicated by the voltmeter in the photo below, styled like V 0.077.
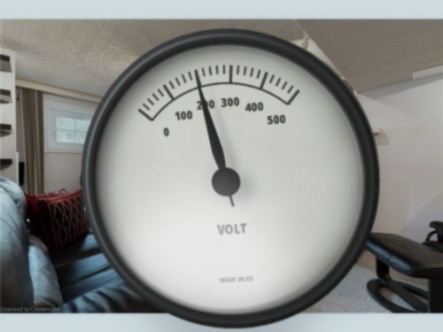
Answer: V 200
